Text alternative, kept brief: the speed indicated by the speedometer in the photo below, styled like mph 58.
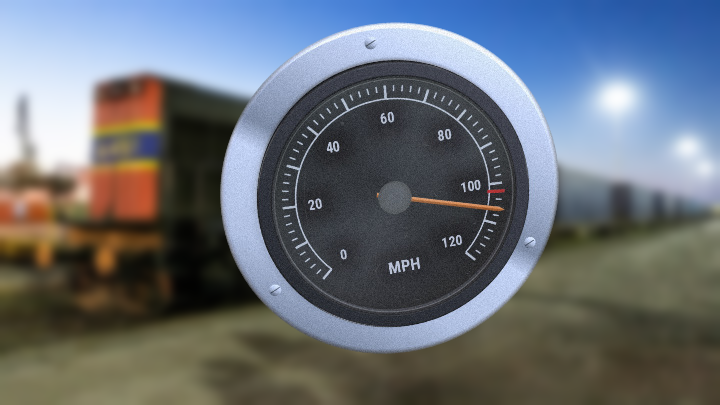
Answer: mph 106
